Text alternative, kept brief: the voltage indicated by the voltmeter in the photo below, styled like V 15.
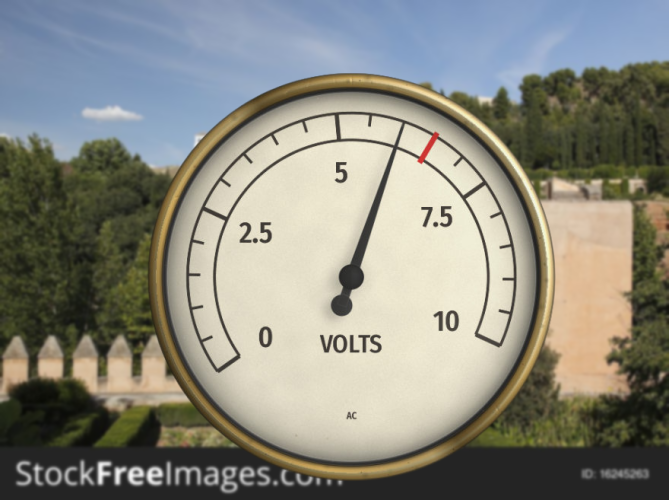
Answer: V 6
